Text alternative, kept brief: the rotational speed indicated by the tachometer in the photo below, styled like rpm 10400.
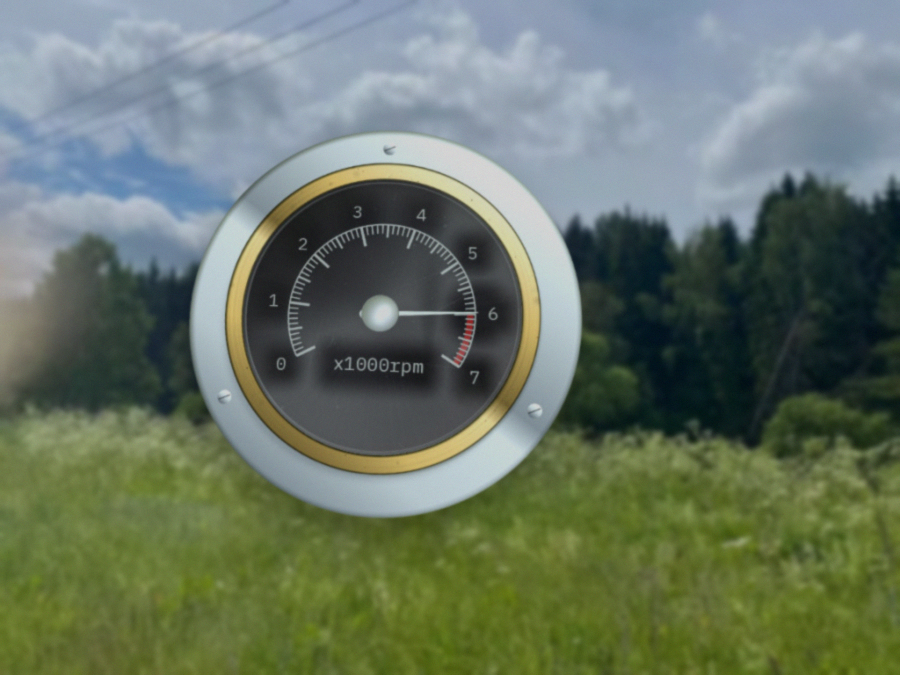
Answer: rpm 6000
